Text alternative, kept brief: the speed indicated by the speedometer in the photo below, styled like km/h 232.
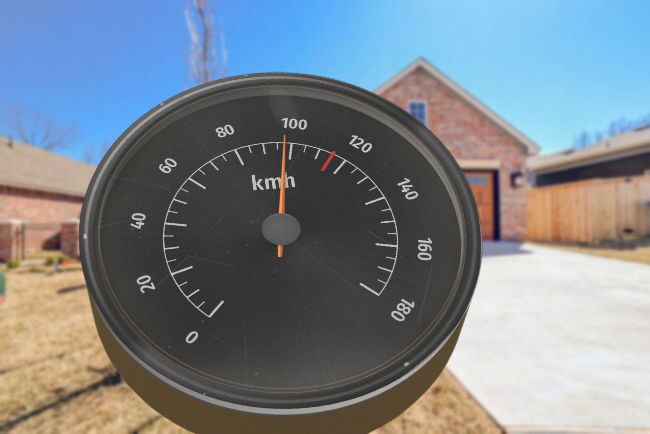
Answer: km/h 97.5
